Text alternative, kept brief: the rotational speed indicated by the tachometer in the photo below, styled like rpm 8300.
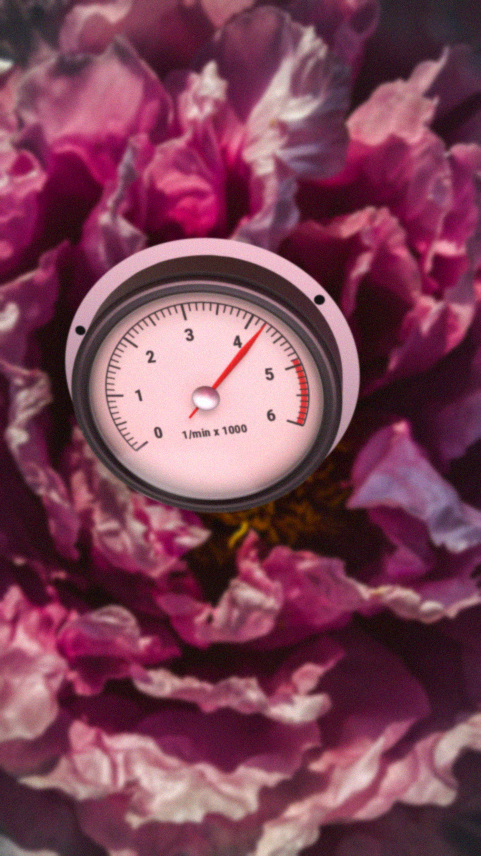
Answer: rpm 4200
